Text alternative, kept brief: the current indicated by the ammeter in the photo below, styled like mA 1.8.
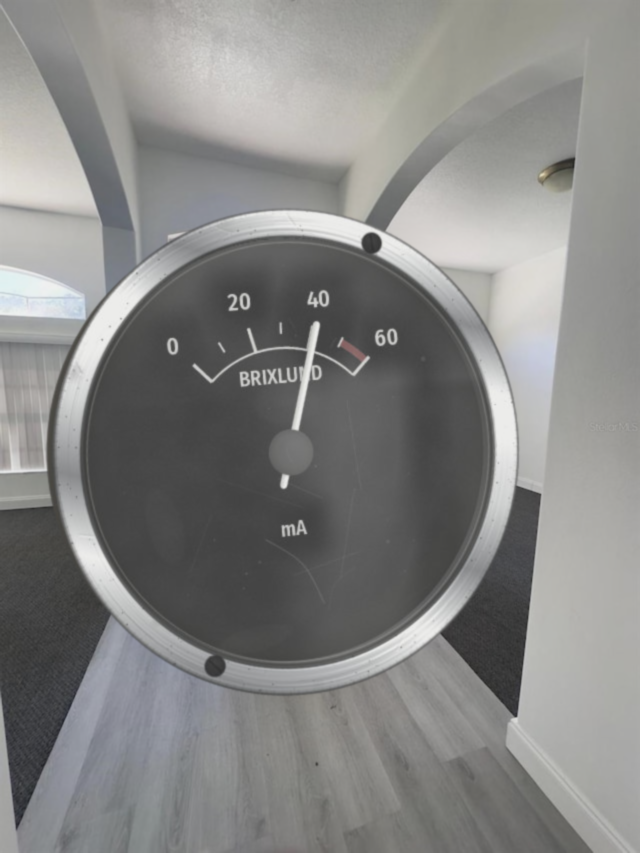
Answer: mA 40
